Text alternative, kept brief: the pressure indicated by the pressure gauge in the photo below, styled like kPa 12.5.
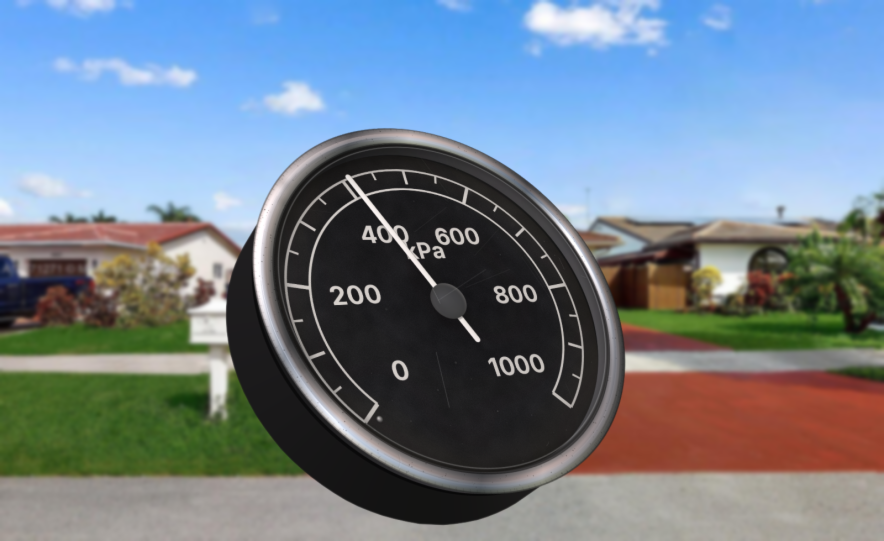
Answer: kPa 400
